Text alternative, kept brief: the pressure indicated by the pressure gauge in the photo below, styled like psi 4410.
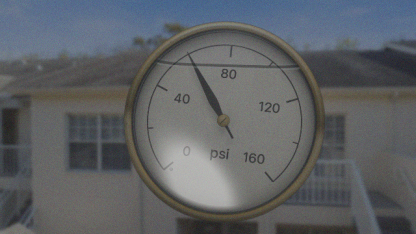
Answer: psi 60
